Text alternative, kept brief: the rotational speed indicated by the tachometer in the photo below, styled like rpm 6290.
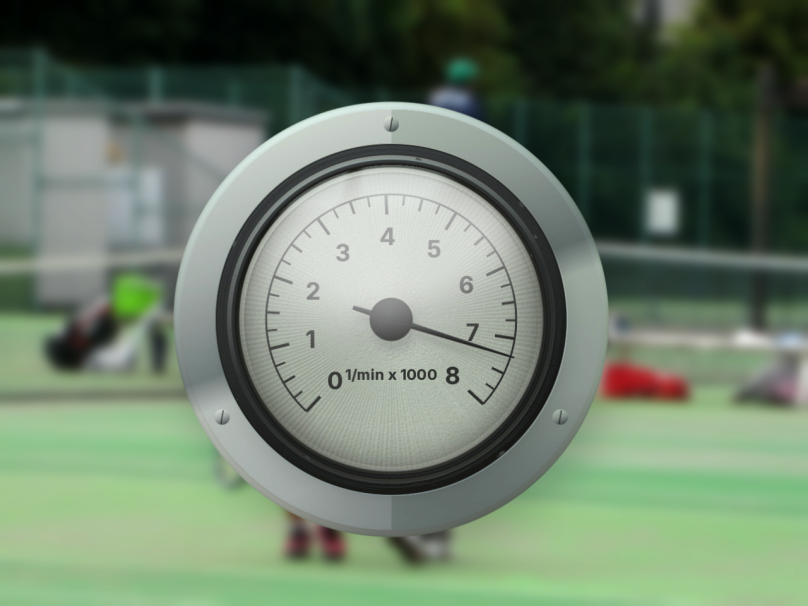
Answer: rpm 7250
